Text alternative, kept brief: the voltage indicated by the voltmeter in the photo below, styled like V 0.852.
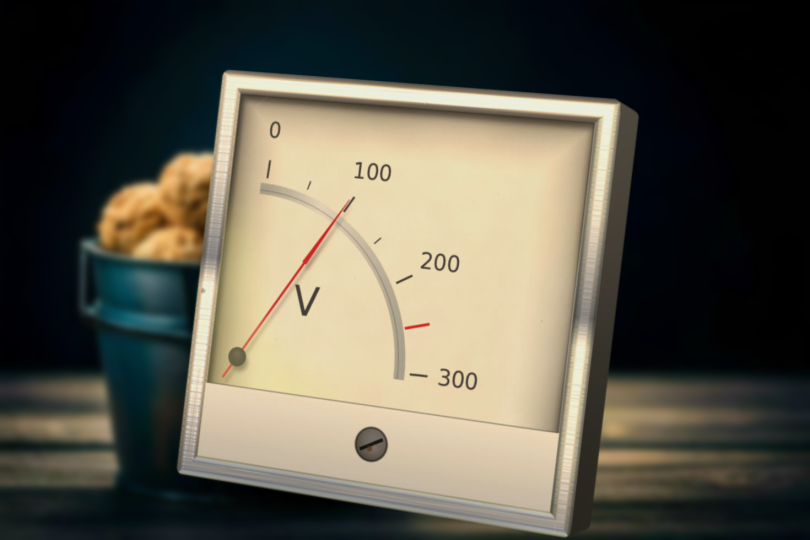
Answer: V 100
